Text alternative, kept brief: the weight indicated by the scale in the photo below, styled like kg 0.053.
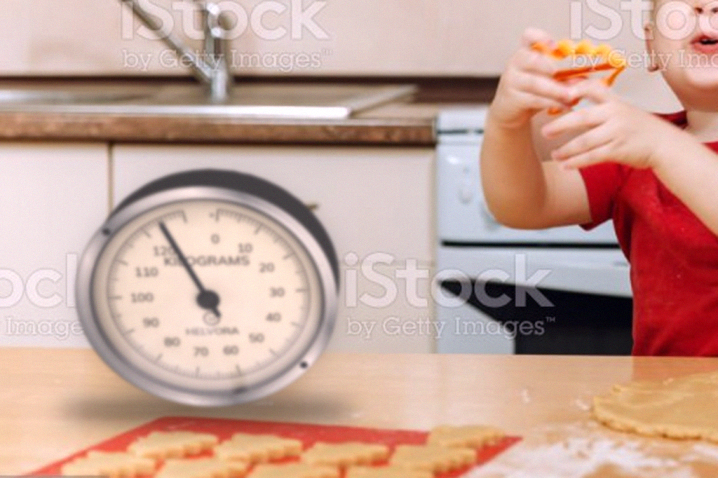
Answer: kg 125
